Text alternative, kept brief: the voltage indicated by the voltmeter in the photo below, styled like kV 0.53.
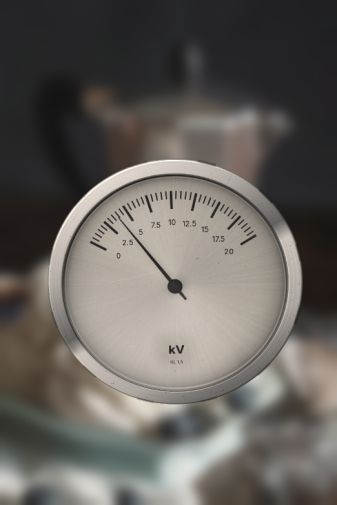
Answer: kV 4
